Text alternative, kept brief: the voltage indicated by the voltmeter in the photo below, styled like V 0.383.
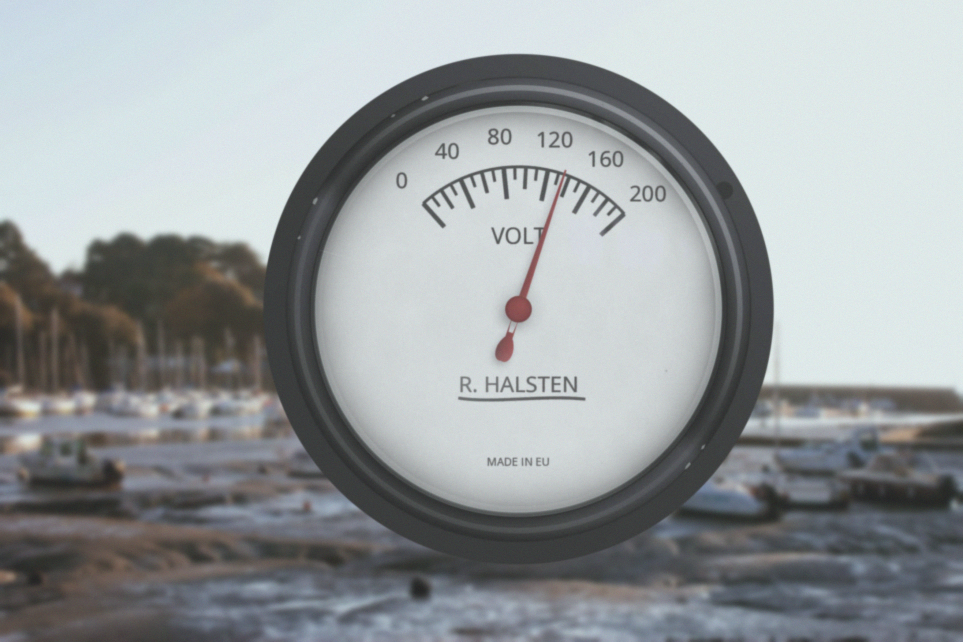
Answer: V 135
